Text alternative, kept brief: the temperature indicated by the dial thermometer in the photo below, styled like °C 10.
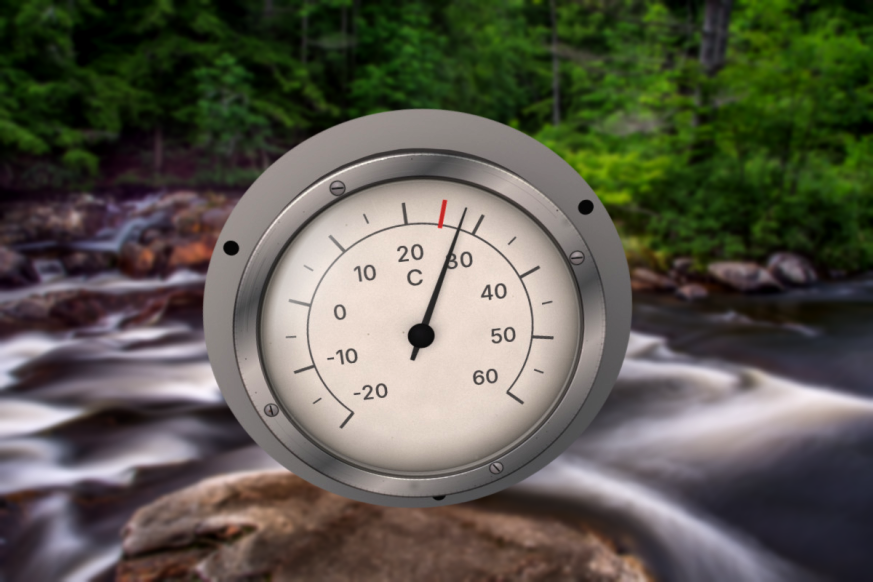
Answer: °C 27.5
